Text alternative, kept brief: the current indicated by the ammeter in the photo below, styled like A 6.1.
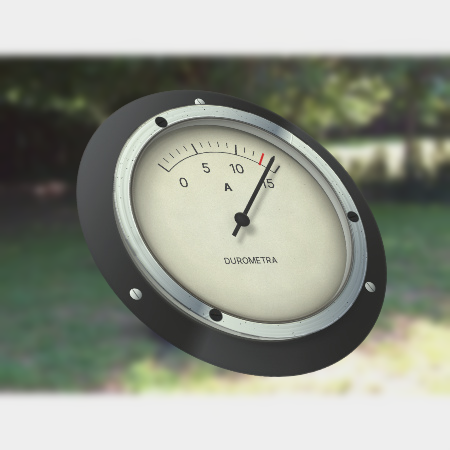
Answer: A 14
